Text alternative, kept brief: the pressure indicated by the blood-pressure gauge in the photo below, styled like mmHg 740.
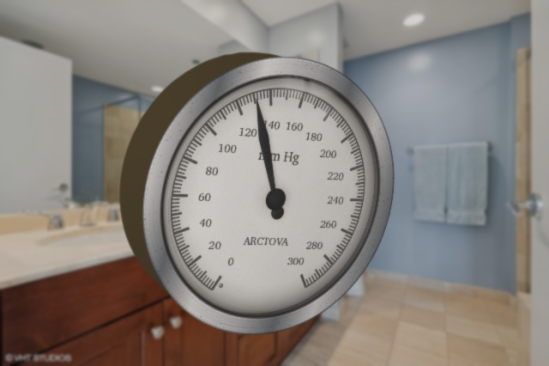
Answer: mmHg 130
